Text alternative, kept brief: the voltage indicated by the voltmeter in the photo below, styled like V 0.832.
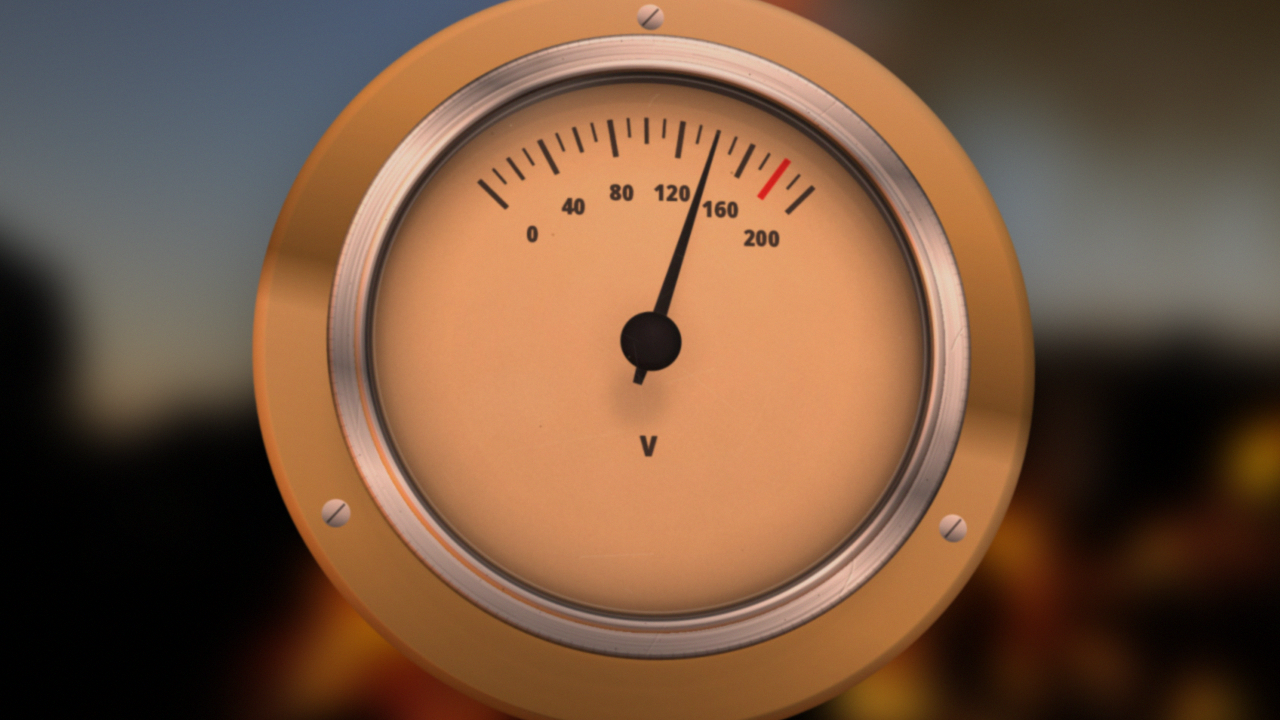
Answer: V 140
